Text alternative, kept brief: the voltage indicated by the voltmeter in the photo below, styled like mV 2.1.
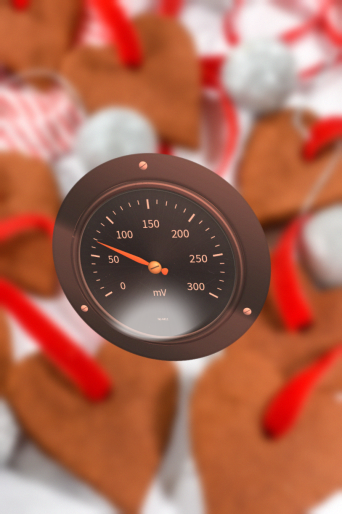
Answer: mV 70
